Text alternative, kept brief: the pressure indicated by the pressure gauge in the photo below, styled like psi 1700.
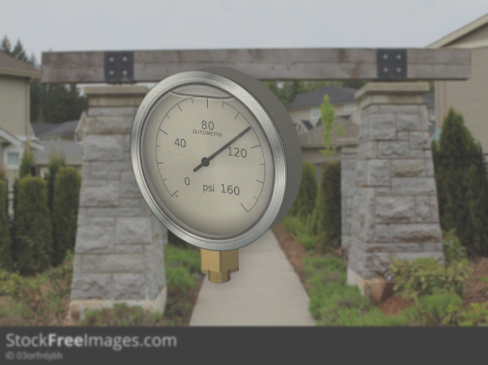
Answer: psi 110
